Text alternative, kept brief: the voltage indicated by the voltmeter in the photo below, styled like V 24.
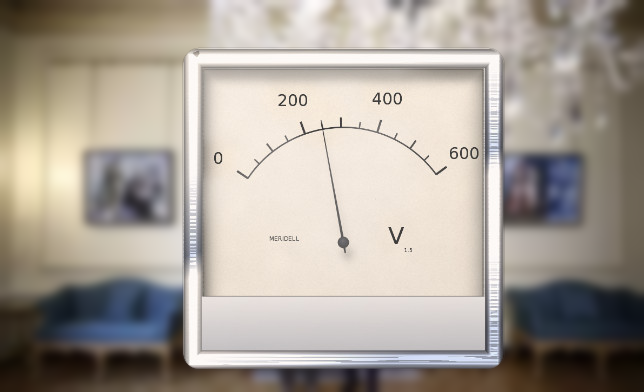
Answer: V 250
